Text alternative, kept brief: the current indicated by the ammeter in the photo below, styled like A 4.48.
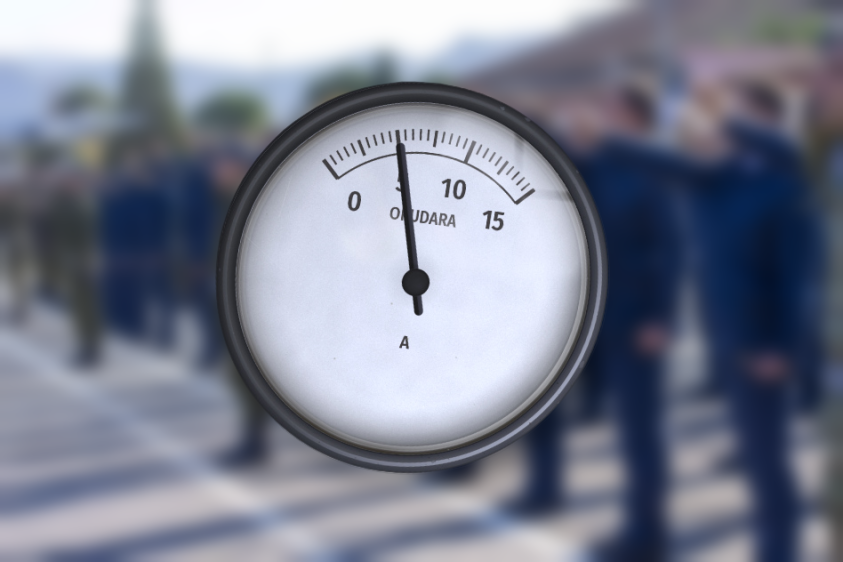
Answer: A 5
